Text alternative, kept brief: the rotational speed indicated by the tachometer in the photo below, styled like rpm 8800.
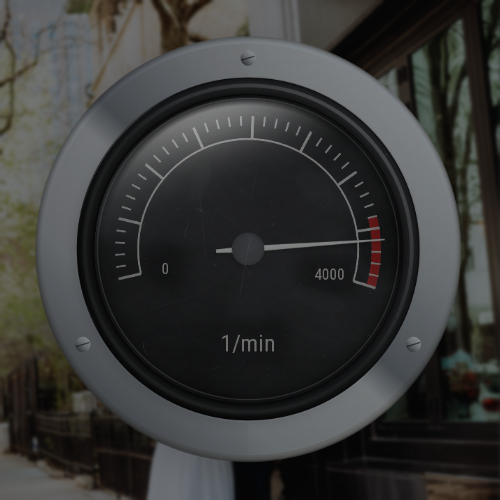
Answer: rpm 3600
